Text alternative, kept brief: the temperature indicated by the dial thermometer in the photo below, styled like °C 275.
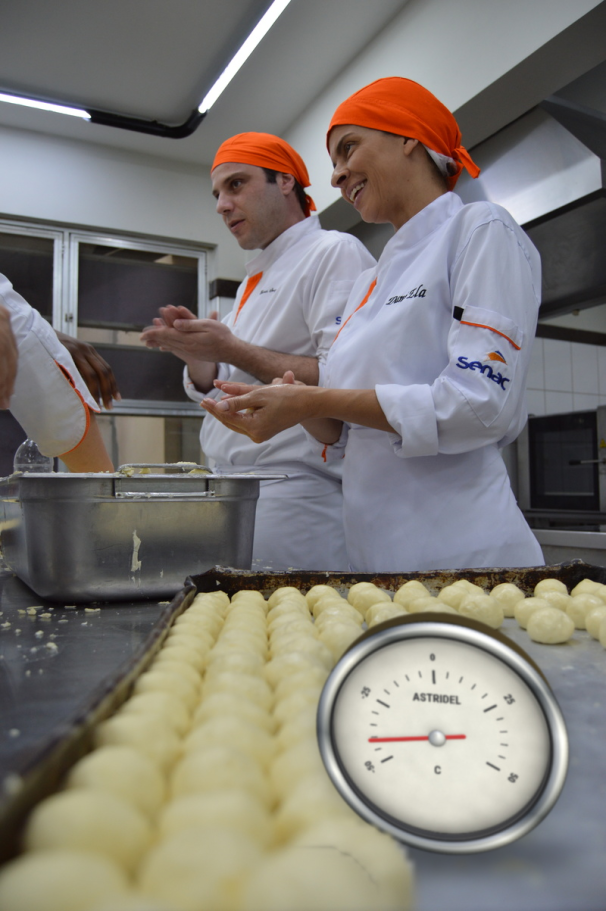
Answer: °C -40
